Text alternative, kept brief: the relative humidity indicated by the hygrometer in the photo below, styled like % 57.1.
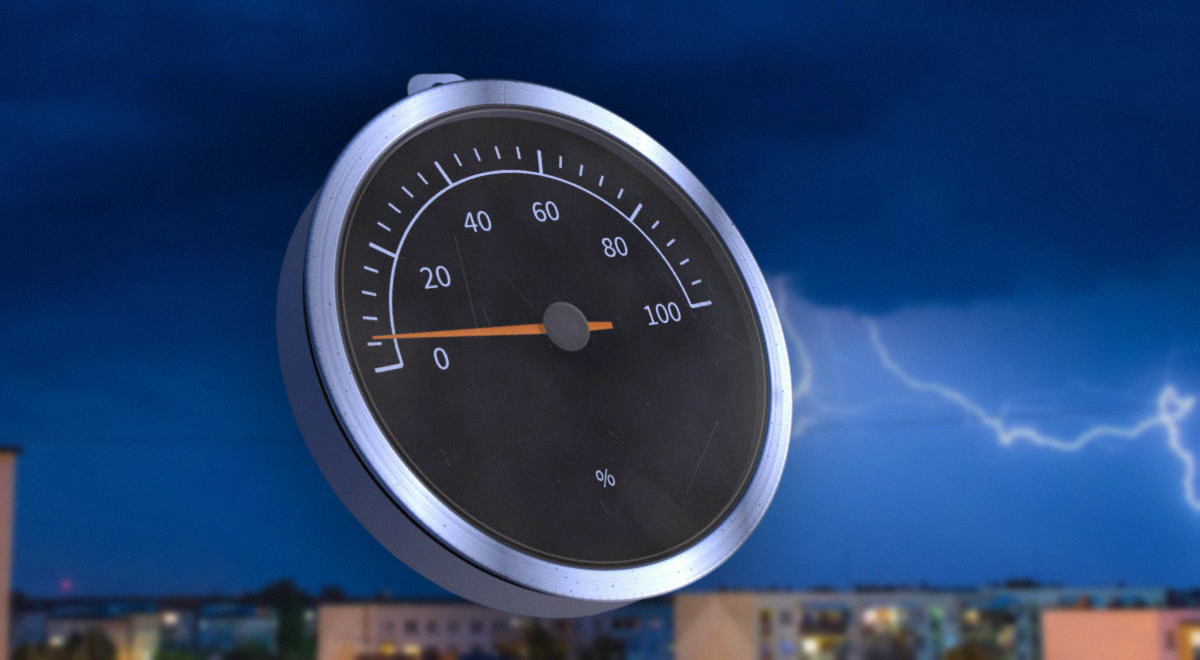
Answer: % 4
